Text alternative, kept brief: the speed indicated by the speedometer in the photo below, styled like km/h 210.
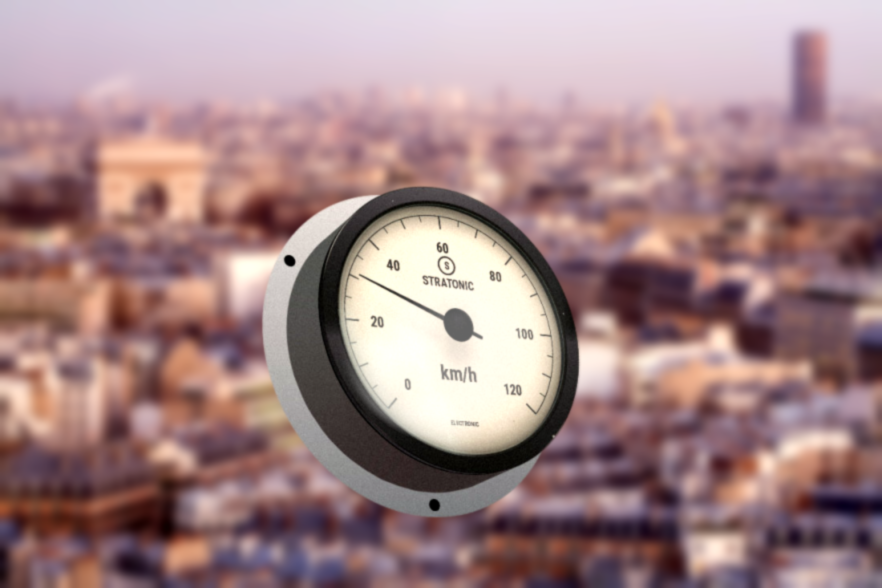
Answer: km/h 30
